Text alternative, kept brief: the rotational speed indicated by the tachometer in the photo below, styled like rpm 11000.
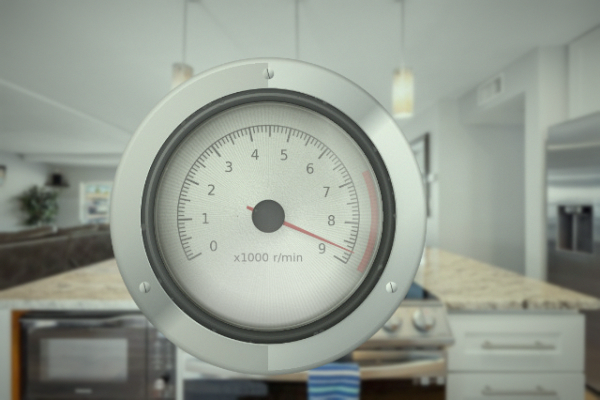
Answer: rpm 8700
